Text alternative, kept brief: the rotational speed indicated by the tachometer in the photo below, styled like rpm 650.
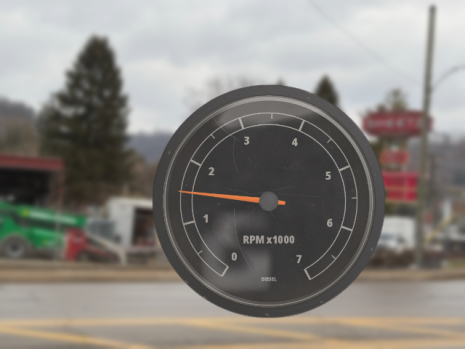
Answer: rpm 1500
